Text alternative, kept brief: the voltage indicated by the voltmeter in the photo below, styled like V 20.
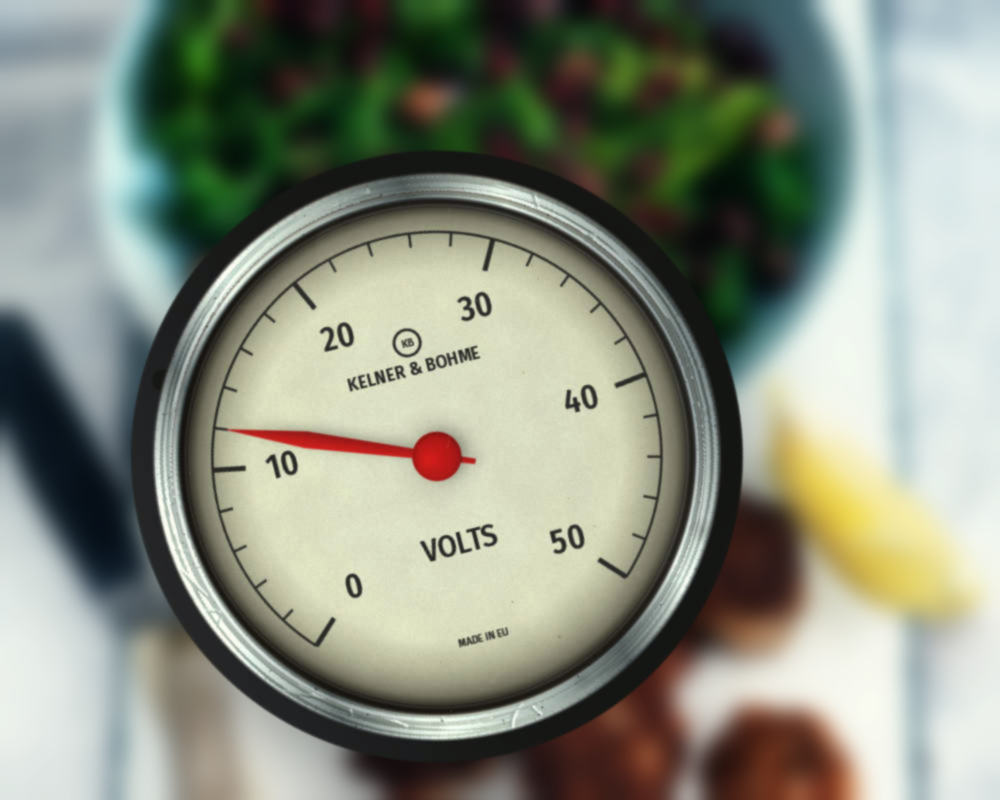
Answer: V 12
